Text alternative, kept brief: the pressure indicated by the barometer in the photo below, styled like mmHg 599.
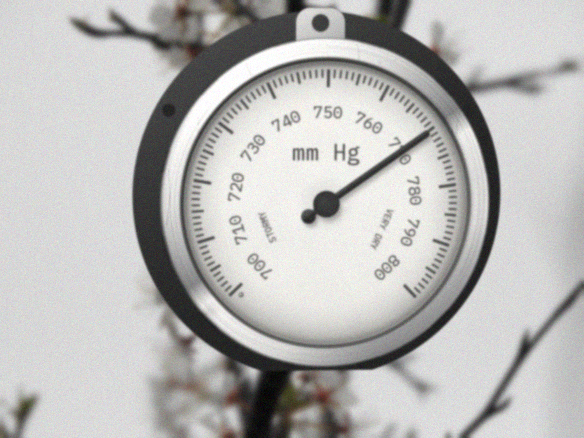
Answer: mmHg 770
